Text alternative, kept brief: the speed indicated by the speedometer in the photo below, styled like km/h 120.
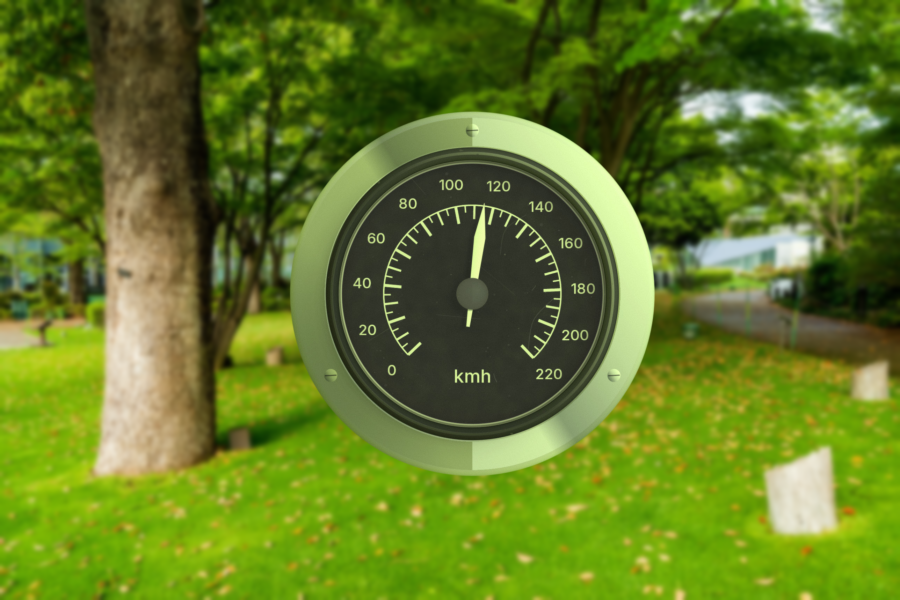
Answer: km/h 115
